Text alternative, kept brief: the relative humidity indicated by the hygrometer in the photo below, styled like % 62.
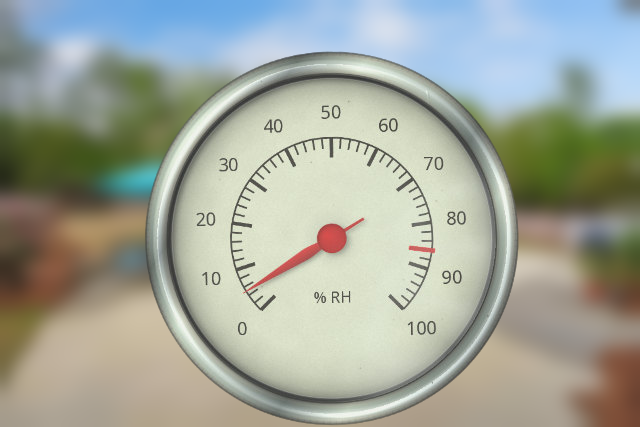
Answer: % 5
